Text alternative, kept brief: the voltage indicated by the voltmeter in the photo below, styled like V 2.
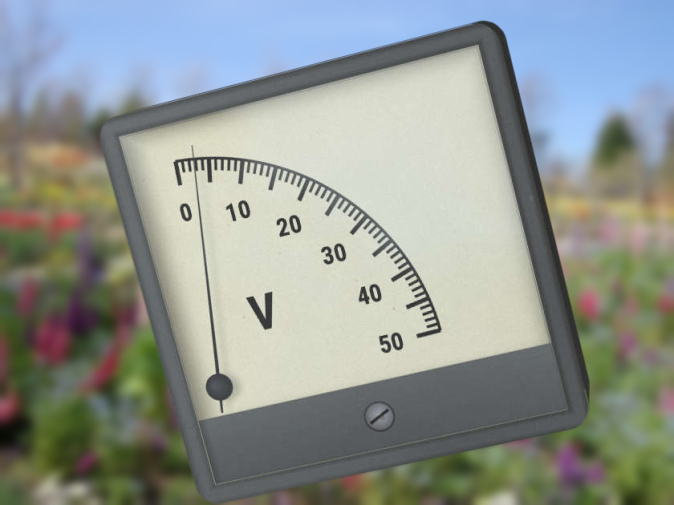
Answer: V 3
